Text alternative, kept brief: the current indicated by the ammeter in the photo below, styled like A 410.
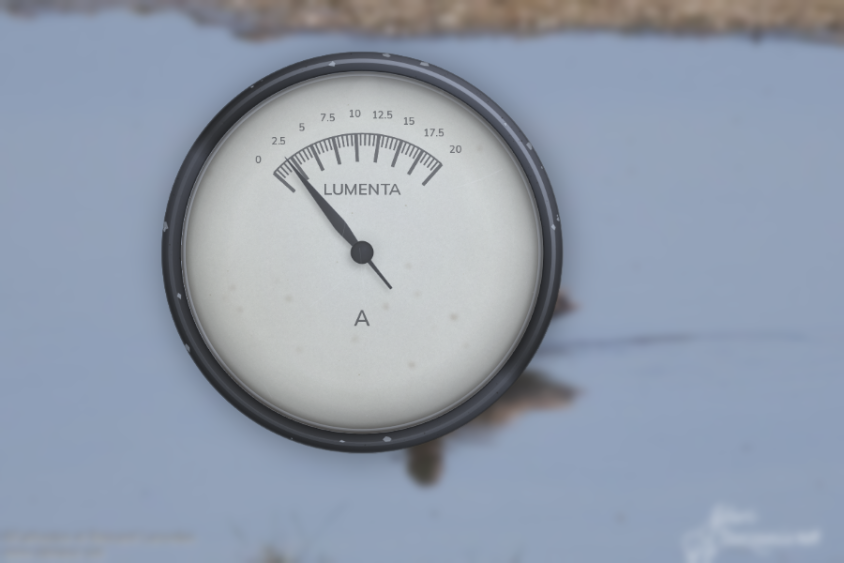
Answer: A 2
